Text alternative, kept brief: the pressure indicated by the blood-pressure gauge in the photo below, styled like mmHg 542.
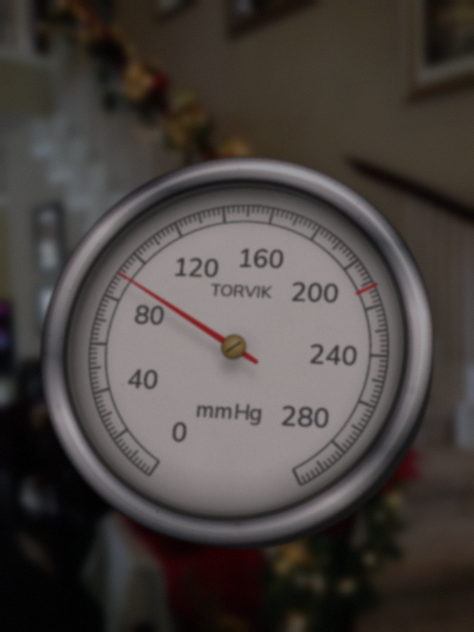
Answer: mmHg 90
